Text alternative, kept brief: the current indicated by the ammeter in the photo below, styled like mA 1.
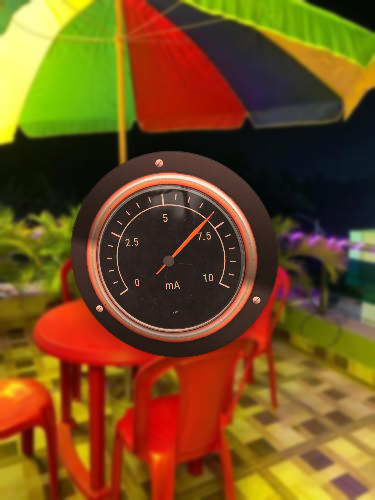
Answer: mA 7
